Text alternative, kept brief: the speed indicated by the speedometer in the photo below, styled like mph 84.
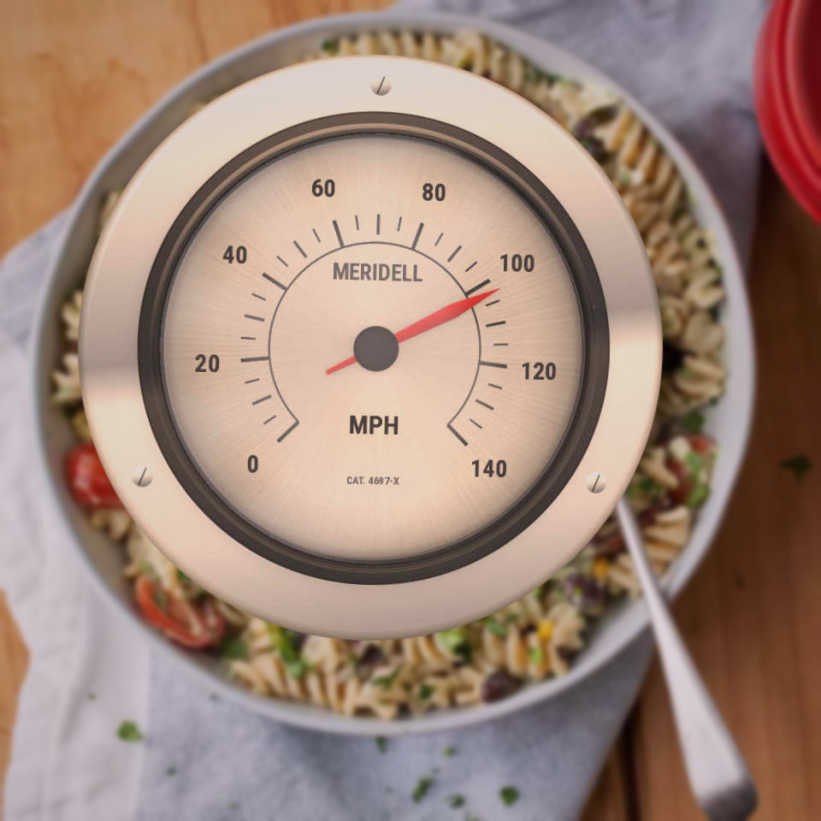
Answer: mph 102.5
